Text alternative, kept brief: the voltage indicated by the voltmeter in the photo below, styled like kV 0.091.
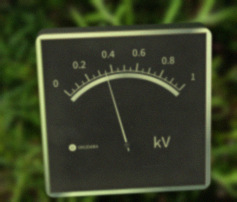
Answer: kV 0.35
